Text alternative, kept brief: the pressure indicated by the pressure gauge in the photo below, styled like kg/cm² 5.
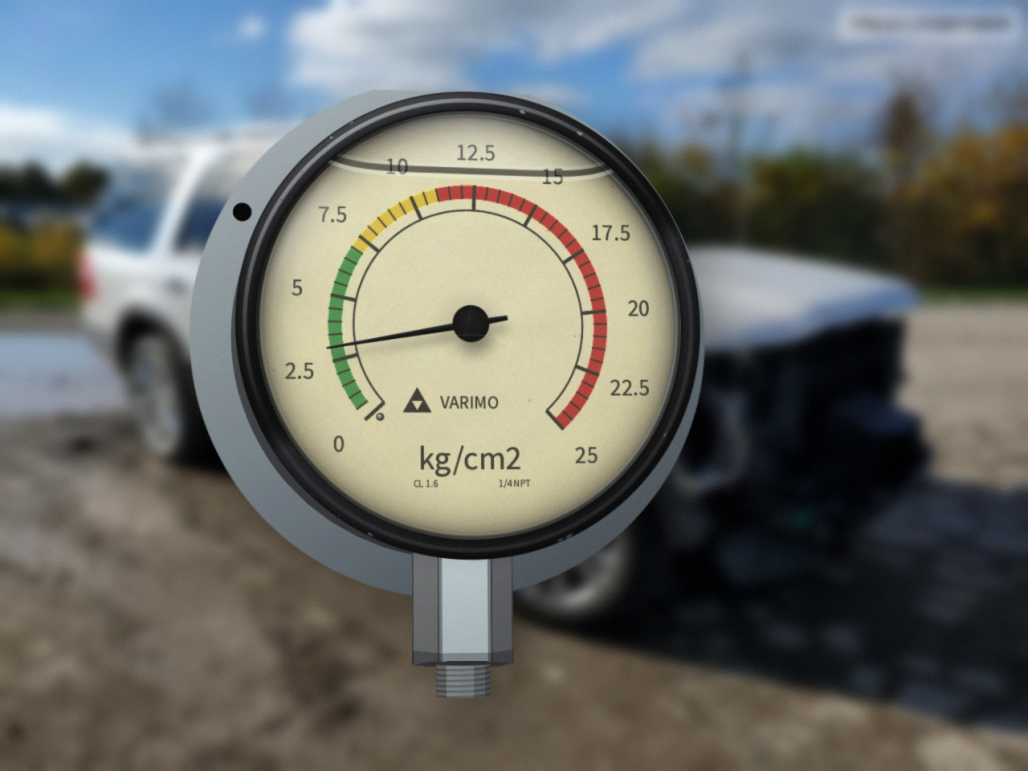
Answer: kg/cm² 3
